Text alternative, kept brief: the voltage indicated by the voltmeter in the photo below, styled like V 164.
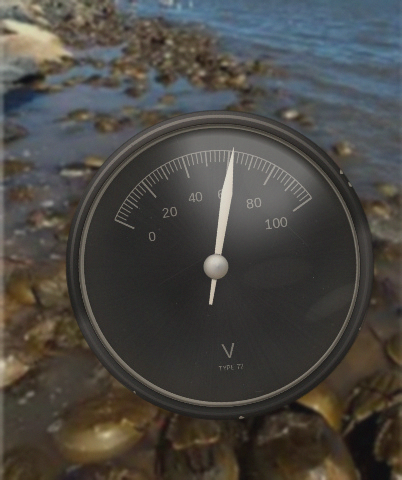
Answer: V 62
